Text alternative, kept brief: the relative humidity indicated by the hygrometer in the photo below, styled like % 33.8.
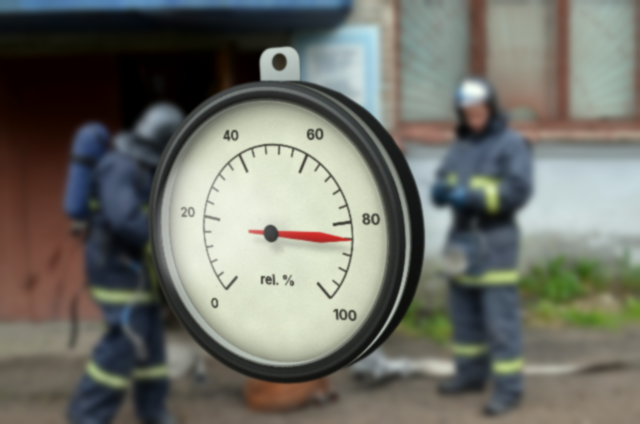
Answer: % 84
